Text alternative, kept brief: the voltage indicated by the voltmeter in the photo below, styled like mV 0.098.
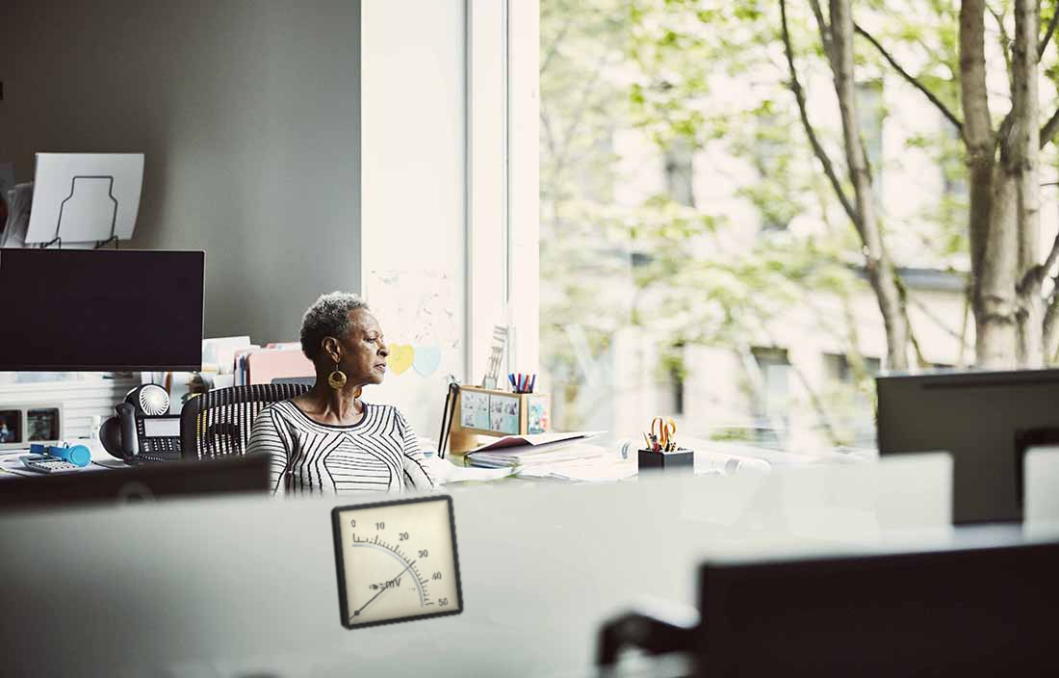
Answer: mV 30
